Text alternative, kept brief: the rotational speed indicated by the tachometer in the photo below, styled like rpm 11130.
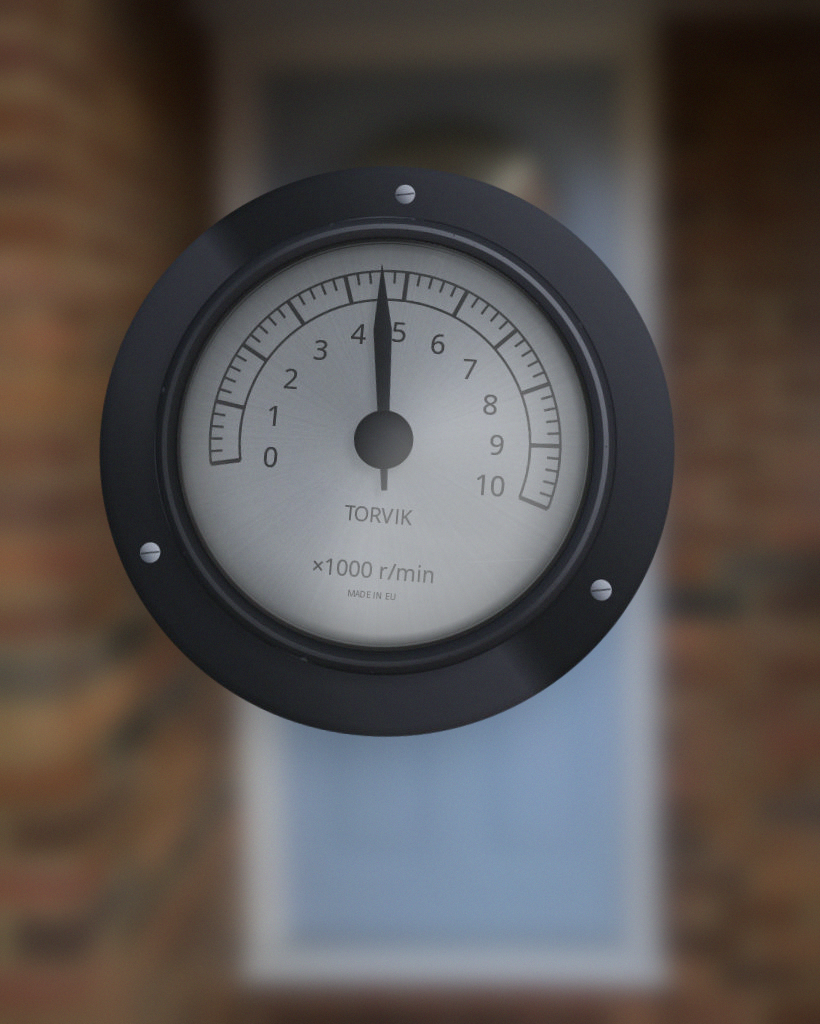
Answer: rpm 4600
